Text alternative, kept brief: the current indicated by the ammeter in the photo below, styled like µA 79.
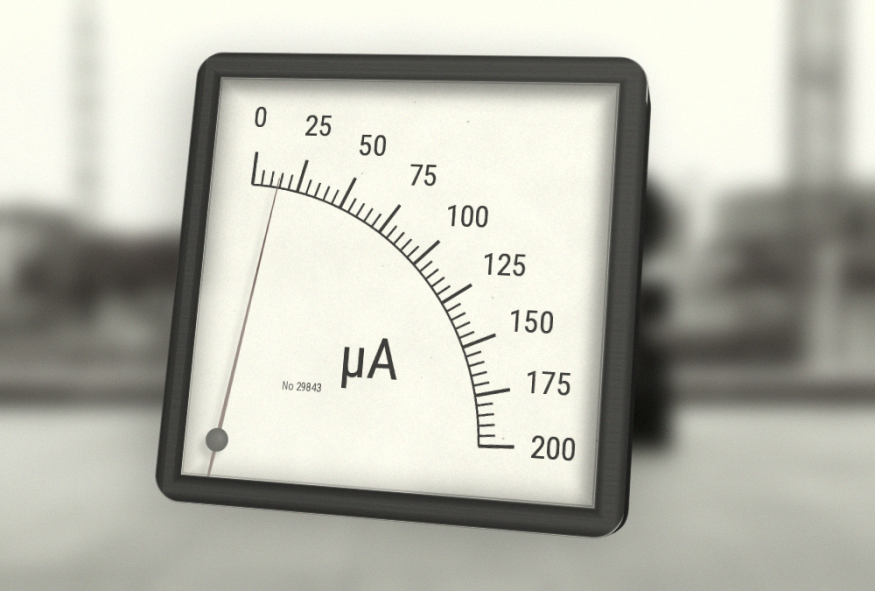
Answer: µA 15
